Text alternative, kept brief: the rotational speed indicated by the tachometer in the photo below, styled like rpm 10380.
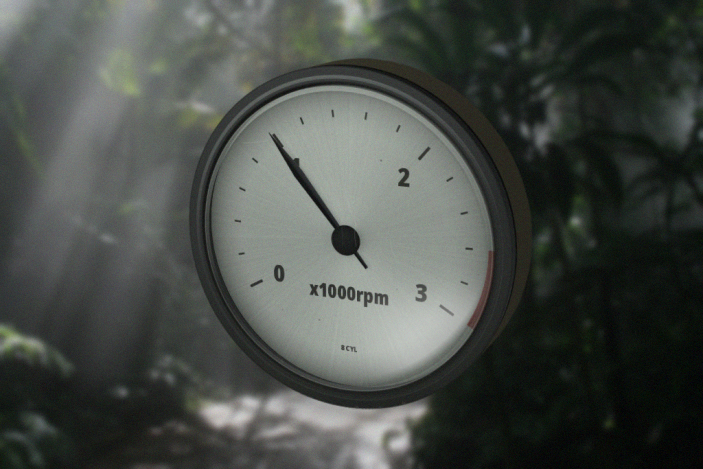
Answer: rpm 1000
